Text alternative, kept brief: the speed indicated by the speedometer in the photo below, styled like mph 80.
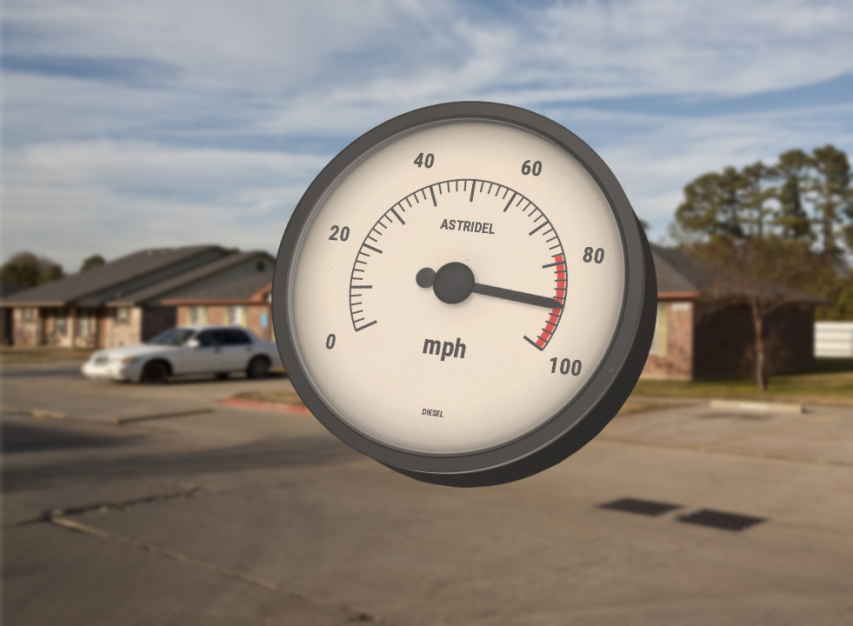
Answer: mph 90
